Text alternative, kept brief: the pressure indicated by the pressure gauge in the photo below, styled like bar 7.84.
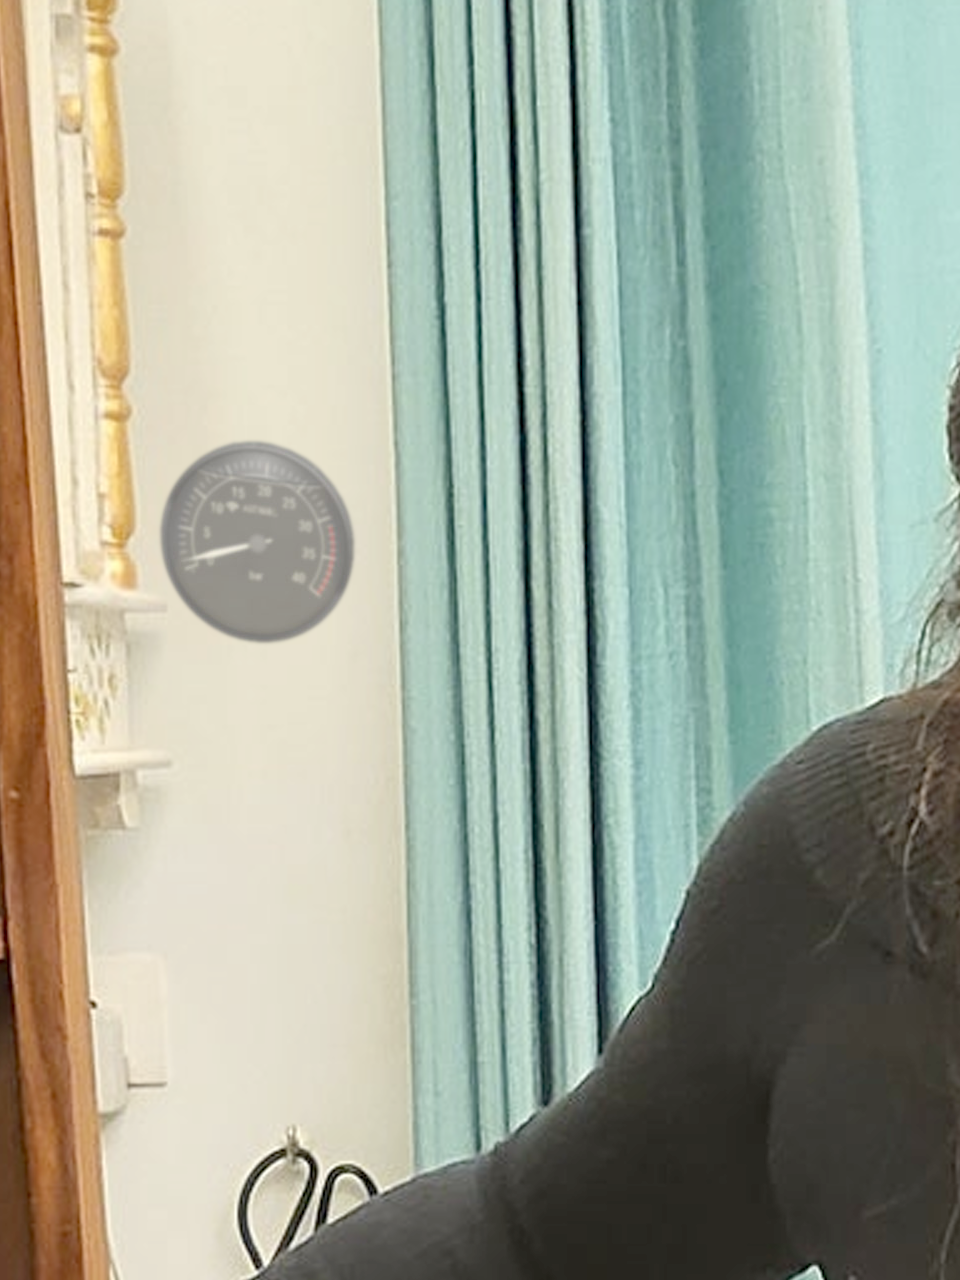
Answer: bar 1
